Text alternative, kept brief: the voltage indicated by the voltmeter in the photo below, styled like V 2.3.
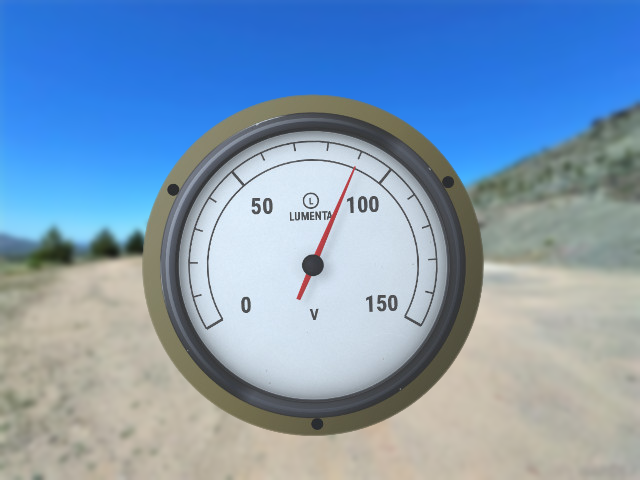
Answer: V 90
